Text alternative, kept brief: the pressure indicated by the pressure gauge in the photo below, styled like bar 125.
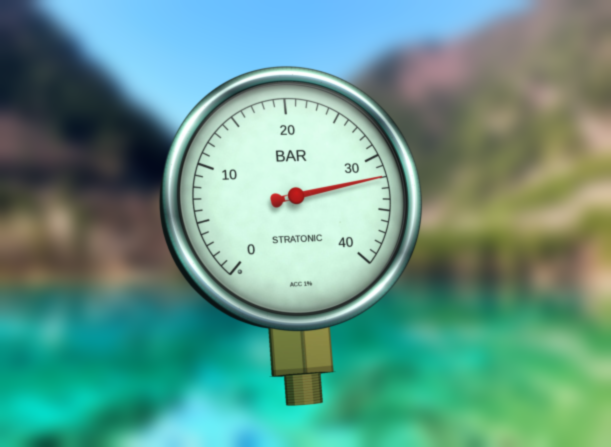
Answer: bar 32
